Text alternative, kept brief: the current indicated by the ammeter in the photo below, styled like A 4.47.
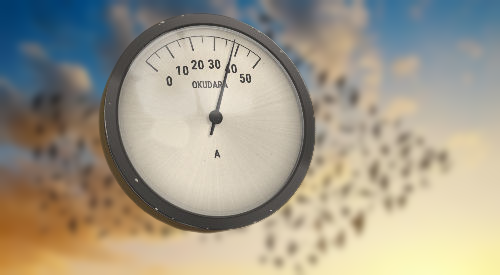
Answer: A 37.5
